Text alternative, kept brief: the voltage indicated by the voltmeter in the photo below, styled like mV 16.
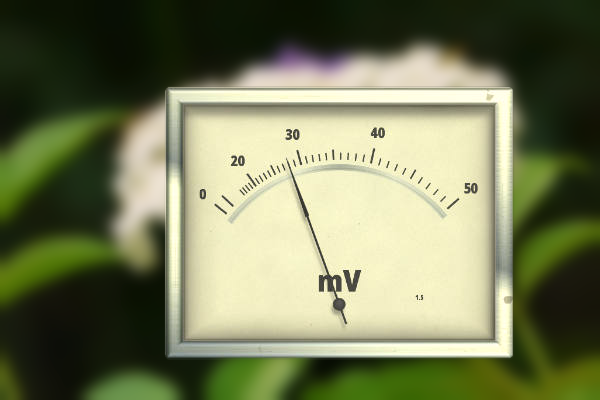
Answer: mV 28
